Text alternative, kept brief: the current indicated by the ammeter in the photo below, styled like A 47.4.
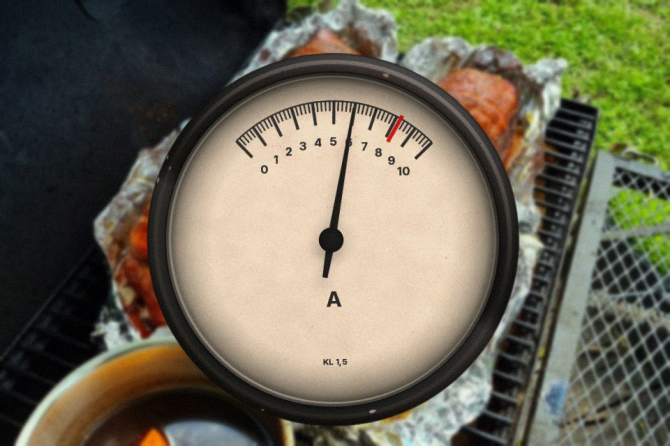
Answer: A 6
